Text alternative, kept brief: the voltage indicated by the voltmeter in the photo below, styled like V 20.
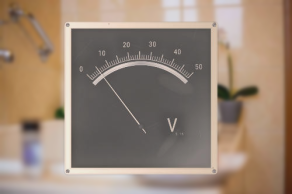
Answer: V 5
